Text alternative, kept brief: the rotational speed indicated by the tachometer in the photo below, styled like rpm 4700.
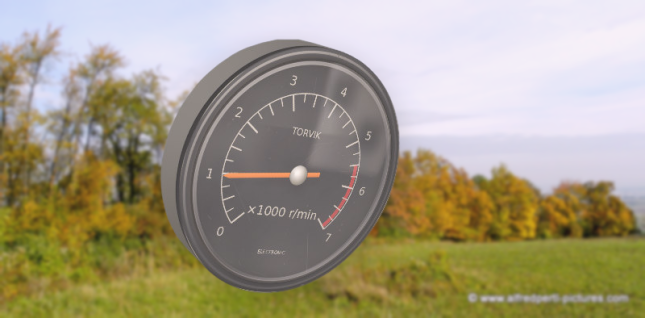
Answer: rpm 1000
